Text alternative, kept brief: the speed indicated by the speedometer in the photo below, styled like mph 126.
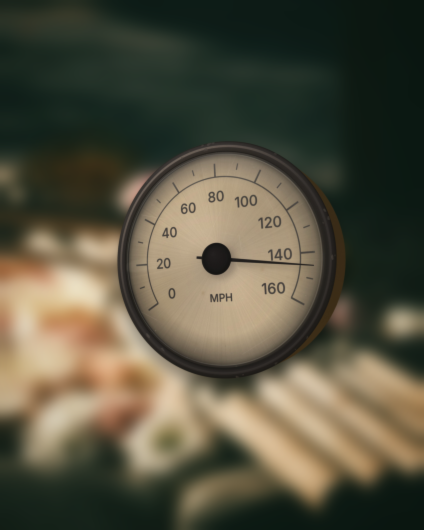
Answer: mph 145
